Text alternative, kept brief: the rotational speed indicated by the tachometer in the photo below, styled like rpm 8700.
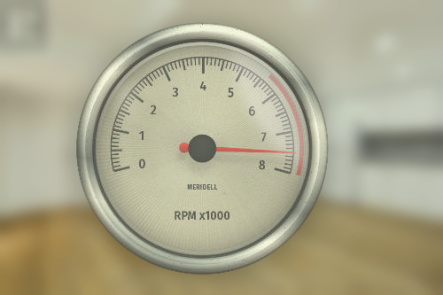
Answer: rpm 7500
